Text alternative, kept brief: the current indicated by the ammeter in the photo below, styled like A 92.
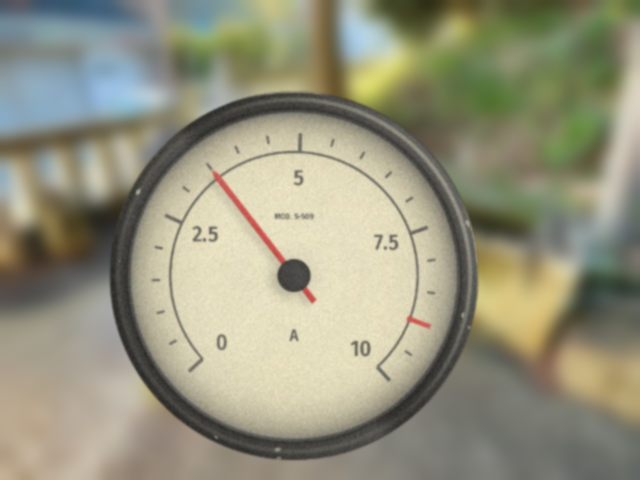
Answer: A 3.5
